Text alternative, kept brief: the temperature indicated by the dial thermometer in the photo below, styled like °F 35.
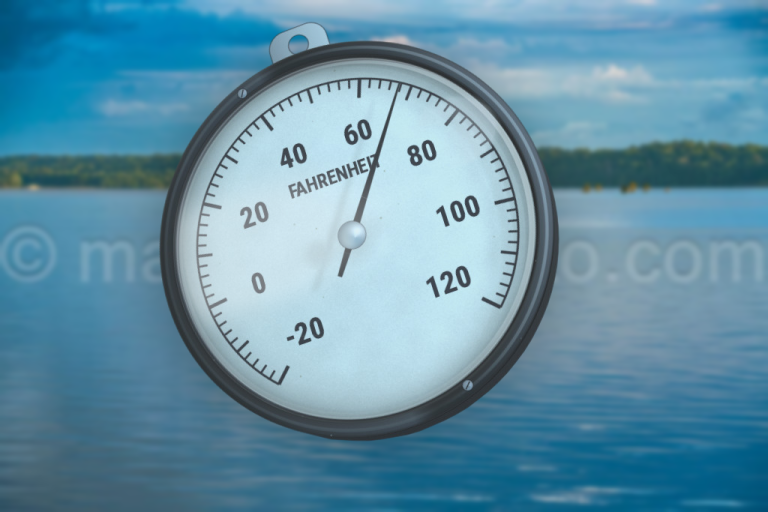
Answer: °F 68
